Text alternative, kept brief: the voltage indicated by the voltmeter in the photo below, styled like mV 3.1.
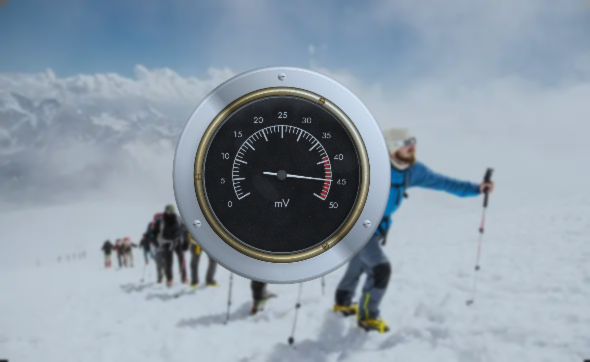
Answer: mV 45
